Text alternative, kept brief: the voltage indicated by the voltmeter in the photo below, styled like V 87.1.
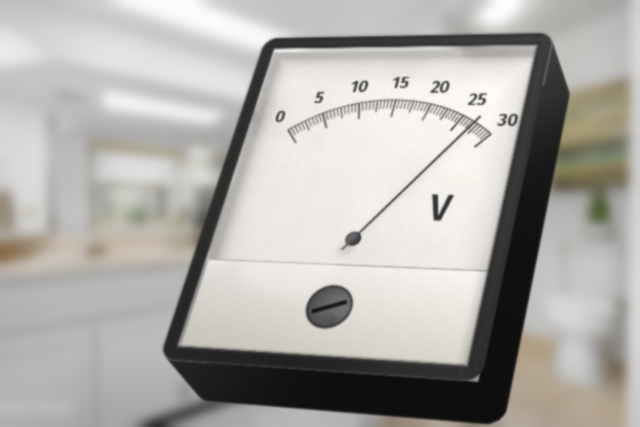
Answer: V 27.5
